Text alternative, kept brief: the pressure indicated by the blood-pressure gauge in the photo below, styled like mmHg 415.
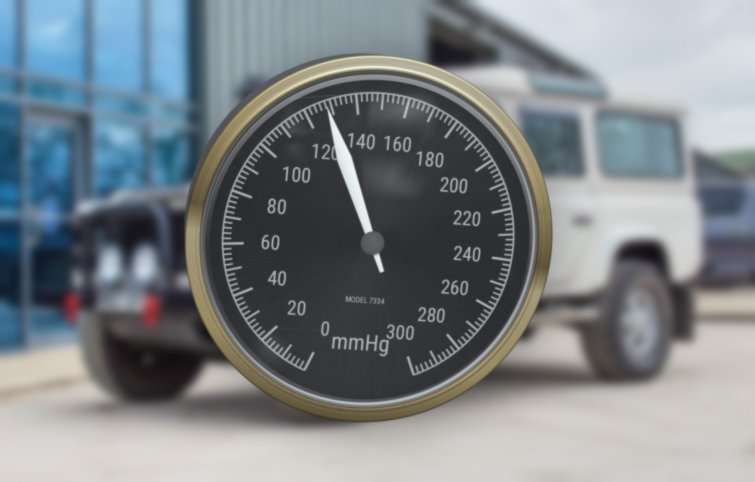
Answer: mmHg 128
